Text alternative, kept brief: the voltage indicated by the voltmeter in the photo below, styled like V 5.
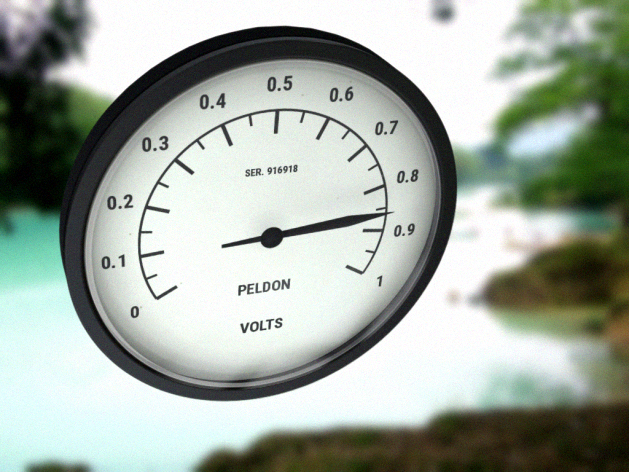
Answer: V 0.85
